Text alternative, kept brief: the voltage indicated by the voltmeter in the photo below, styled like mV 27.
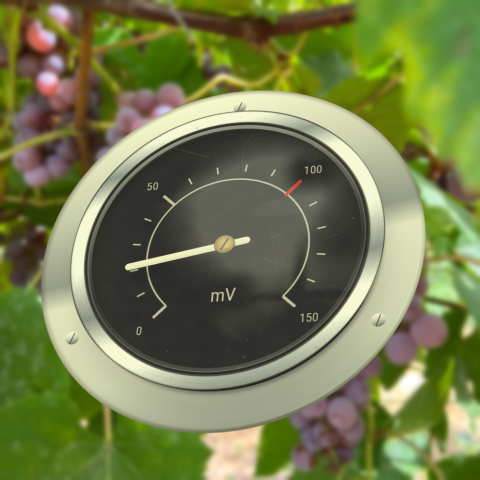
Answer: mV 20
